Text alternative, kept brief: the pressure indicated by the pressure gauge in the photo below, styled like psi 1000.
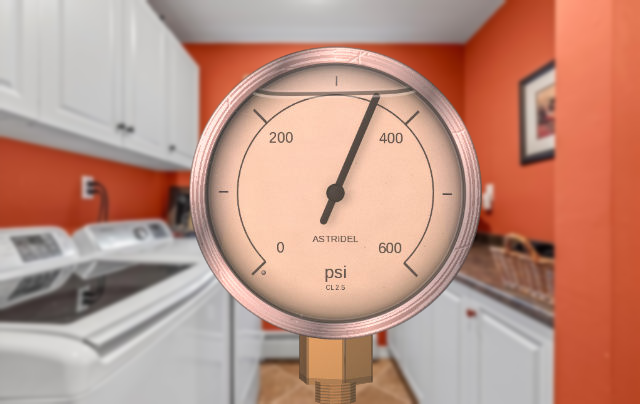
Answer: psi 350
